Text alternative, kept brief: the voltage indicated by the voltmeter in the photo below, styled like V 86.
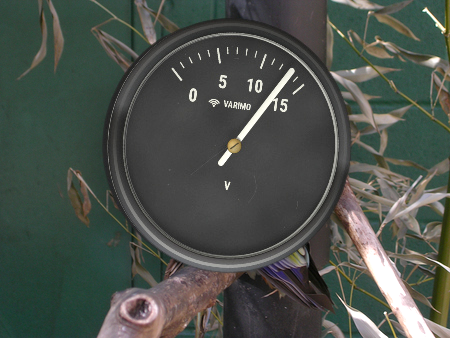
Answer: V 13
